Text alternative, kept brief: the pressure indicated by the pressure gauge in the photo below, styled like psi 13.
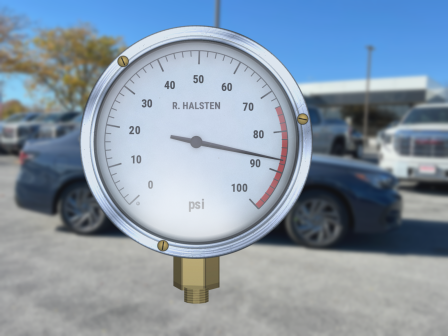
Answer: psi 87
